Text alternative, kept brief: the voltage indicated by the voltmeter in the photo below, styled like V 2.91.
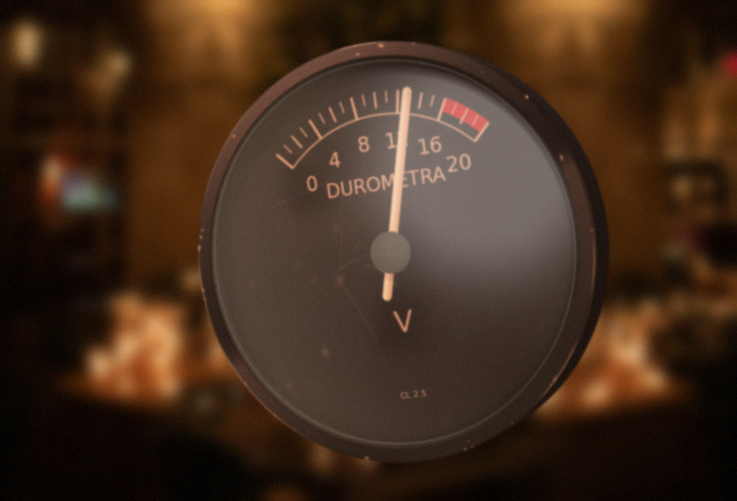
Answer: V 13
